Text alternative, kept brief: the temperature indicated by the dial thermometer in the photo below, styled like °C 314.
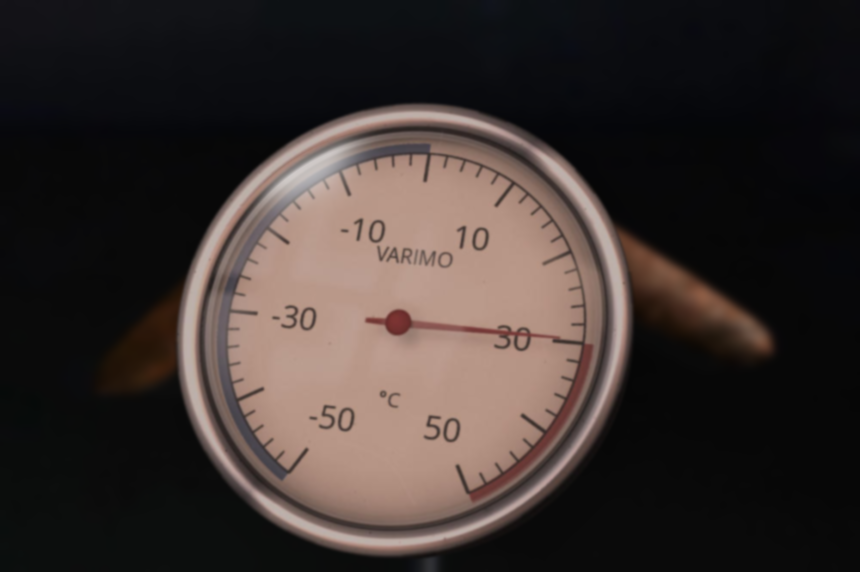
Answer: °C 30
